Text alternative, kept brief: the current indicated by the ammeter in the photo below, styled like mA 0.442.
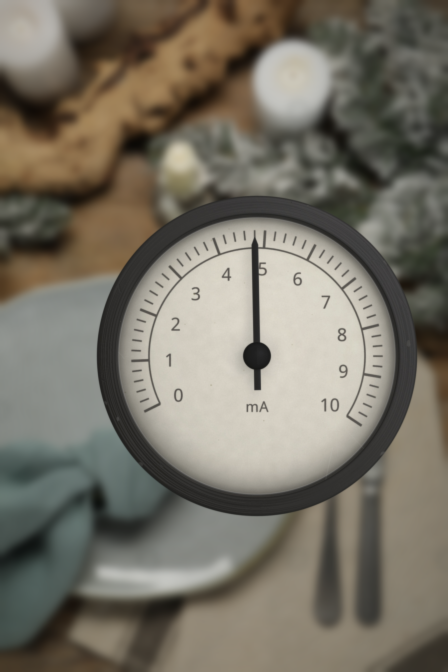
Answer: mA 4.8
